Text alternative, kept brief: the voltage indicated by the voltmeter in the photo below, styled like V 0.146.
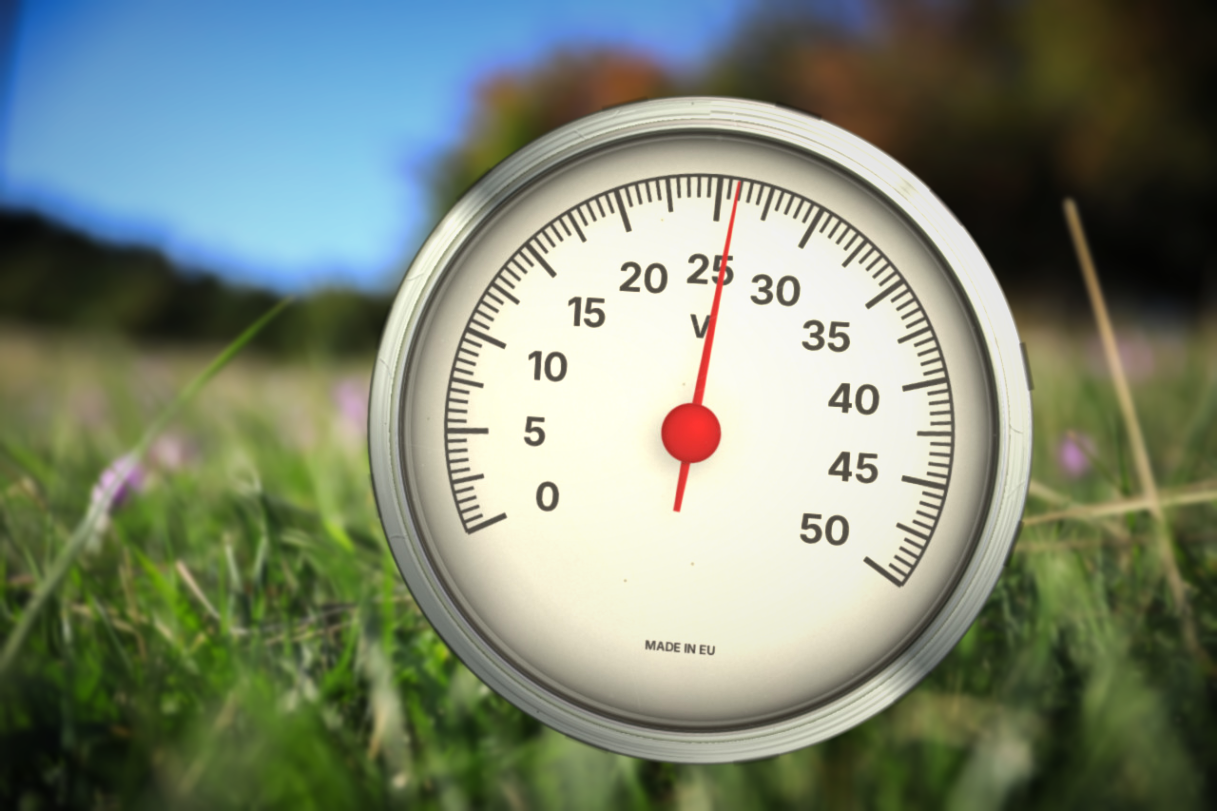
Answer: V 26
